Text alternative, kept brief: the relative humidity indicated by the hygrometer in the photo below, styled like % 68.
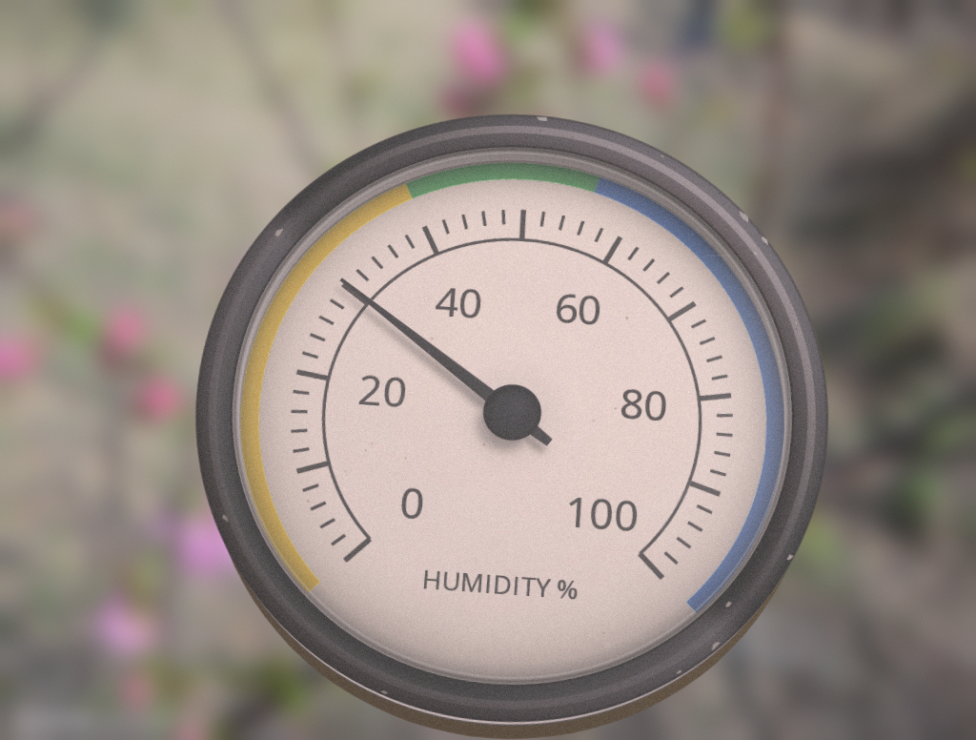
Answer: % 30
